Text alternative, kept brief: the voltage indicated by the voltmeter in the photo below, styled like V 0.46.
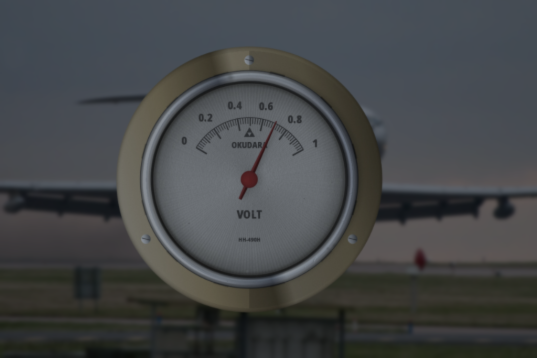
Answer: V 0.7
